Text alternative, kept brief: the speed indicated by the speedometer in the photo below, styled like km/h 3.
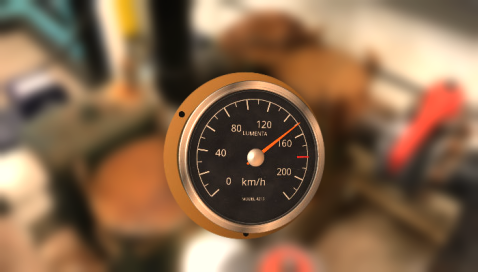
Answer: km/h 150
